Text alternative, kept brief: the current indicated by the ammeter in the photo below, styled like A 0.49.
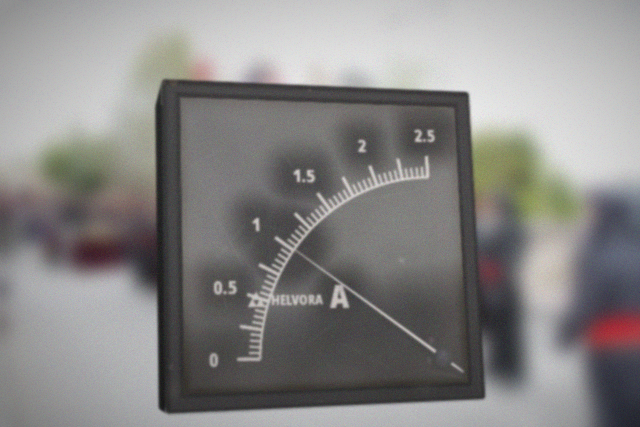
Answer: A 1
